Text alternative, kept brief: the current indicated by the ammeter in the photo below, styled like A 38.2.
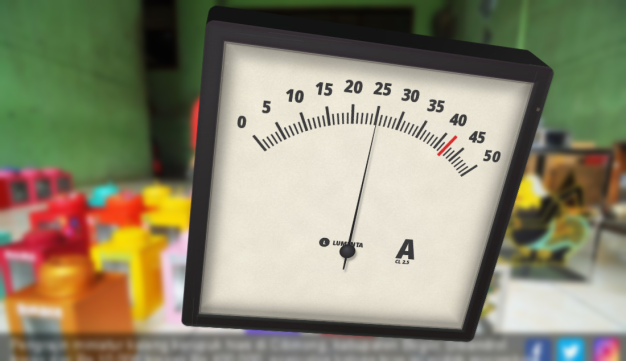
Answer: A 25
